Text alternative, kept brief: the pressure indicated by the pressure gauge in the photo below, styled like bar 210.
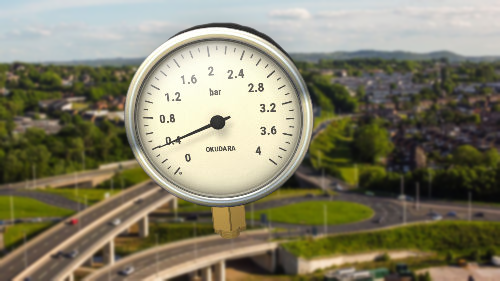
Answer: bar 0.4
